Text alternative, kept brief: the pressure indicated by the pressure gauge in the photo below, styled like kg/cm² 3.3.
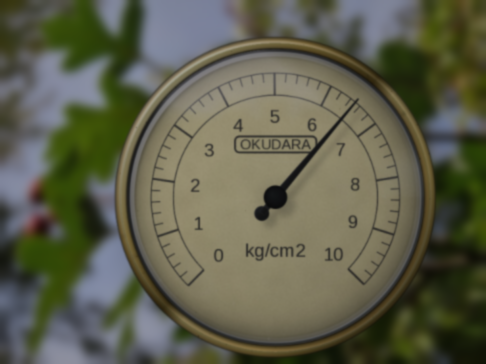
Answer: kg/cm² 6.5
